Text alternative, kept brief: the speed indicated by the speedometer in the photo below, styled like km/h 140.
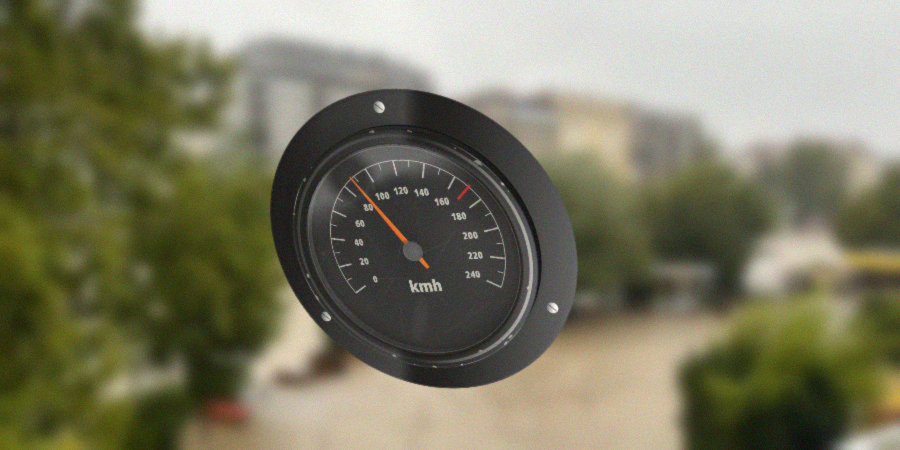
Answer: km/h 90
